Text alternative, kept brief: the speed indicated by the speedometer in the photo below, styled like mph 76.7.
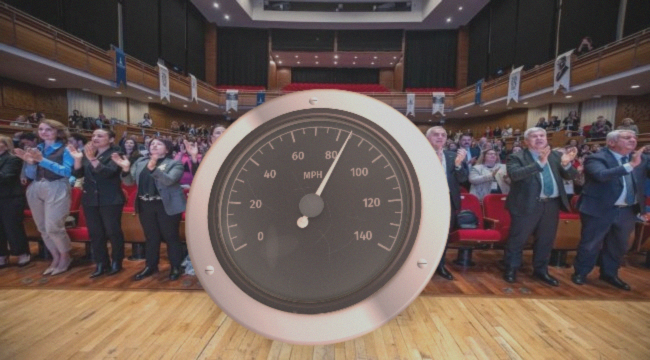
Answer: mph 85
